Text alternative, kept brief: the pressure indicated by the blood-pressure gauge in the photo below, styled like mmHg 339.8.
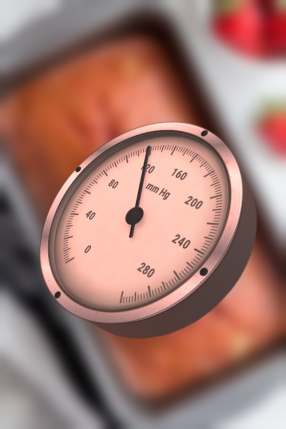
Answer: mmHg 120
